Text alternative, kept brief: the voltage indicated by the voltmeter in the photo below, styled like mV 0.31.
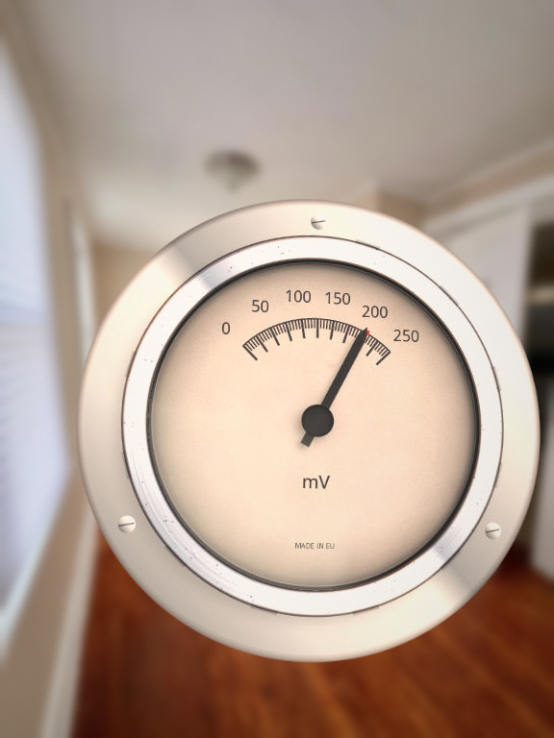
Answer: mV 200
